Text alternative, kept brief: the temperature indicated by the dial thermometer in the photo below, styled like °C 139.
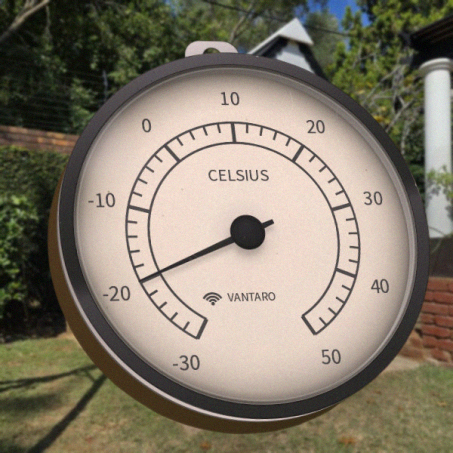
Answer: °C -20
